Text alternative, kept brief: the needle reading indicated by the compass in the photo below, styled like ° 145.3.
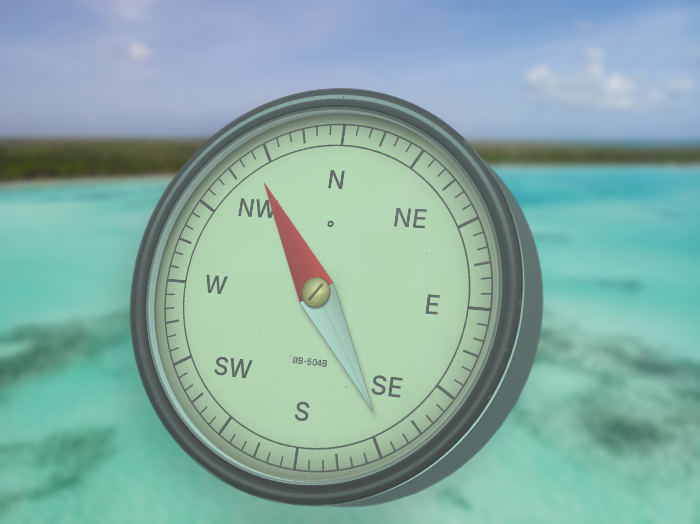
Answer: ° 325
